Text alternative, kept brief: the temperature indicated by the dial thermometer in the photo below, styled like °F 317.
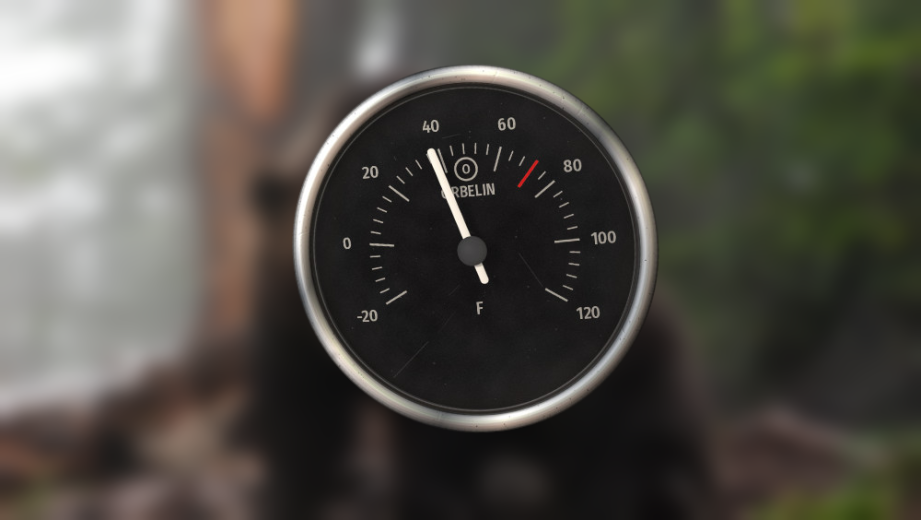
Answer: °F 38
